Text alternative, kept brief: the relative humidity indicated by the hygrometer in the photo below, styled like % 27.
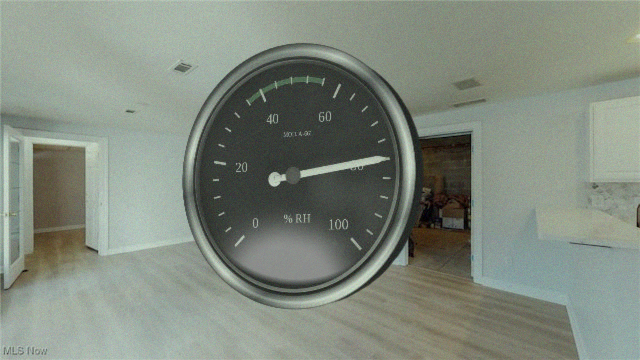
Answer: % 80
